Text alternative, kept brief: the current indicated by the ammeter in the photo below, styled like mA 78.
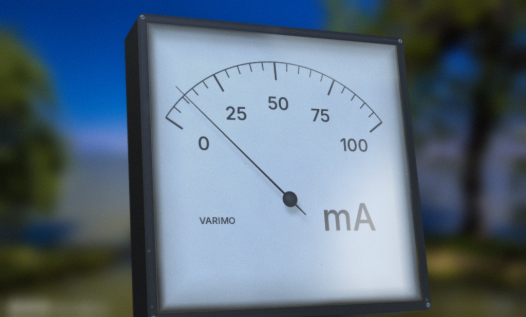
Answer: mA 10
